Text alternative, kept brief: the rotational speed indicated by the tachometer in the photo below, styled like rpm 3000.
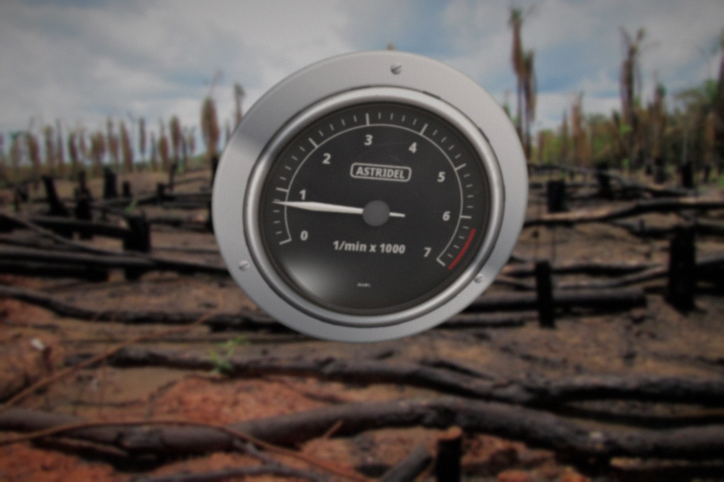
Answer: rpm 800
